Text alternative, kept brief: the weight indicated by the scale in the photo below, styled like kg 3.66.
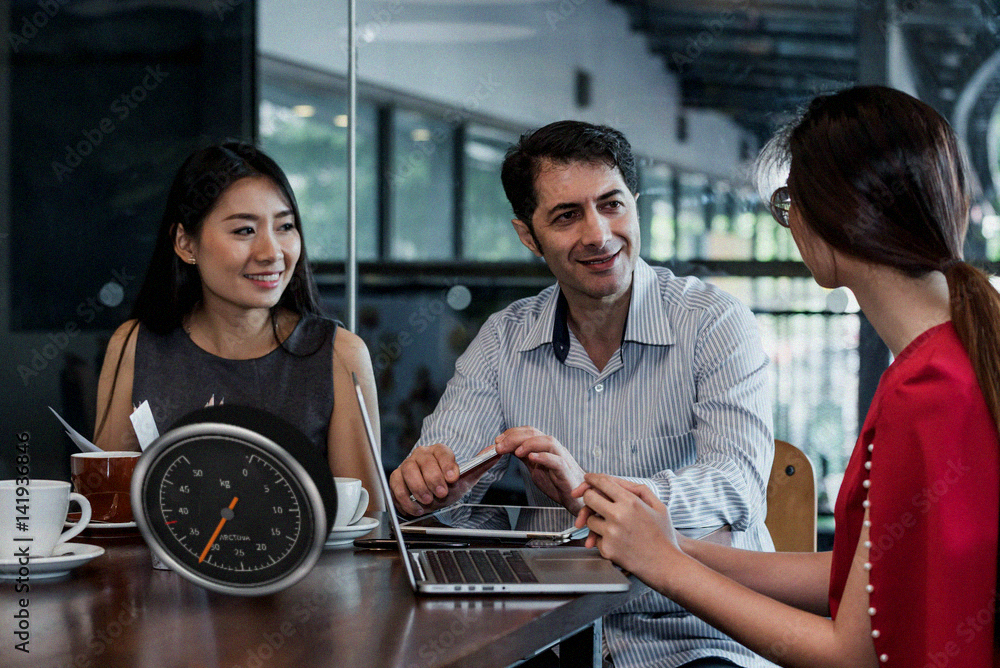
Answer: kg 31
